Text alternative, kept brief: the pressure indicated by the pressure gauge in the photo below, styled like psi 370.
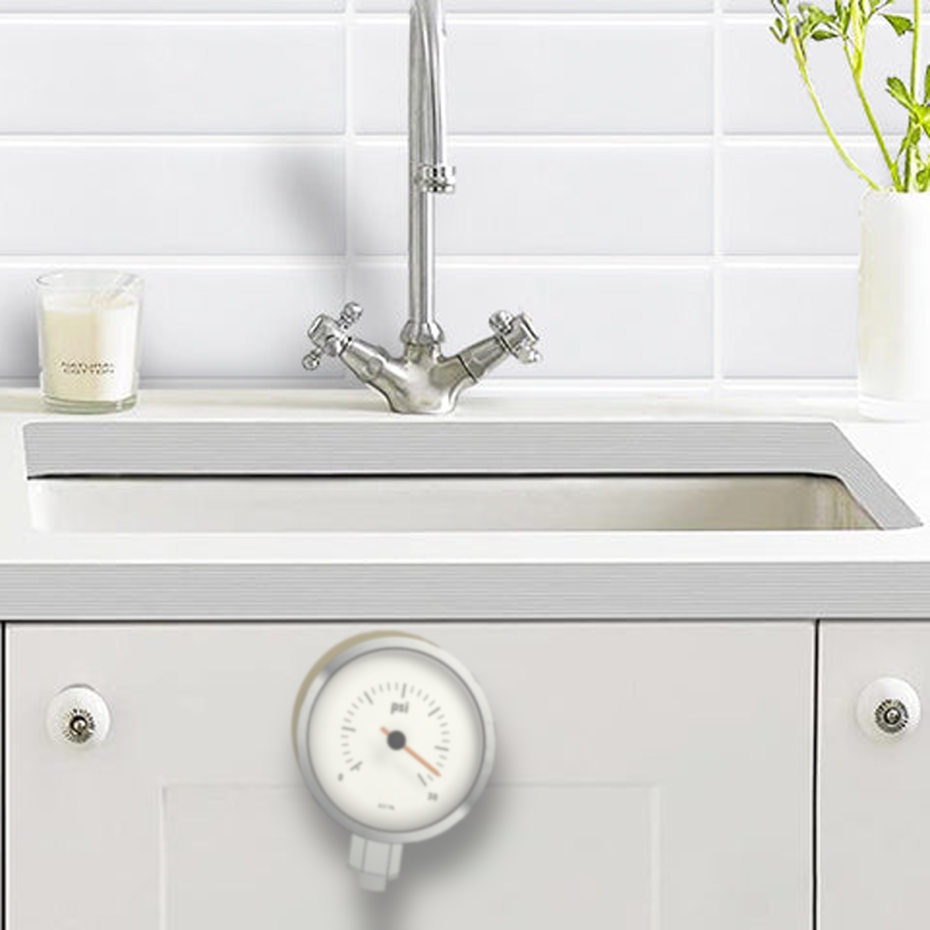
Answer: psi 28
